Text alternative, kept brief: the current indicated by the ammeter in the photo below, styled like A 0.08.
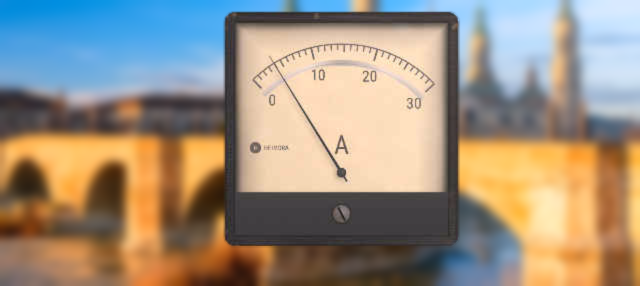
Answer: A 4
